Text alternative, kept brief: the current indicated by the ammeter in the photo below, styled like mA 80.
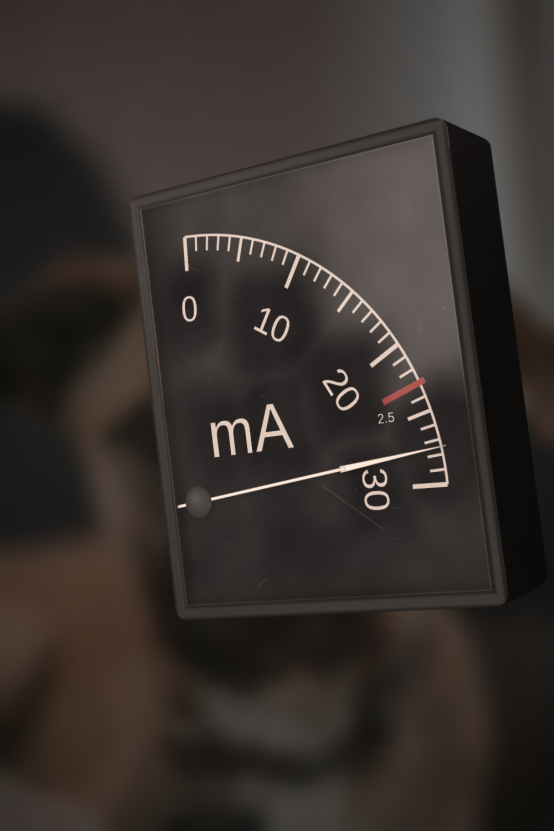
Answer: mA 27.5
